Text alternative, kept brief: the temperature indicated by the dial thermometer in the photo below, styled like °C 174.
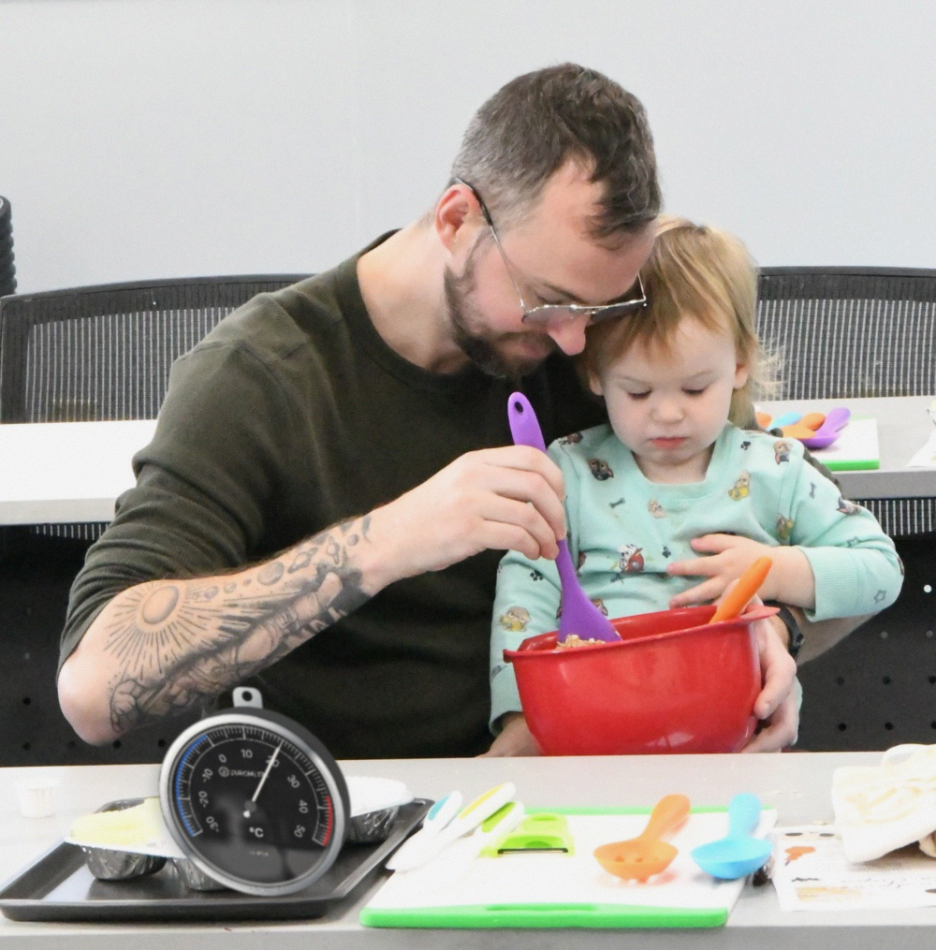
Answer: °C 20
